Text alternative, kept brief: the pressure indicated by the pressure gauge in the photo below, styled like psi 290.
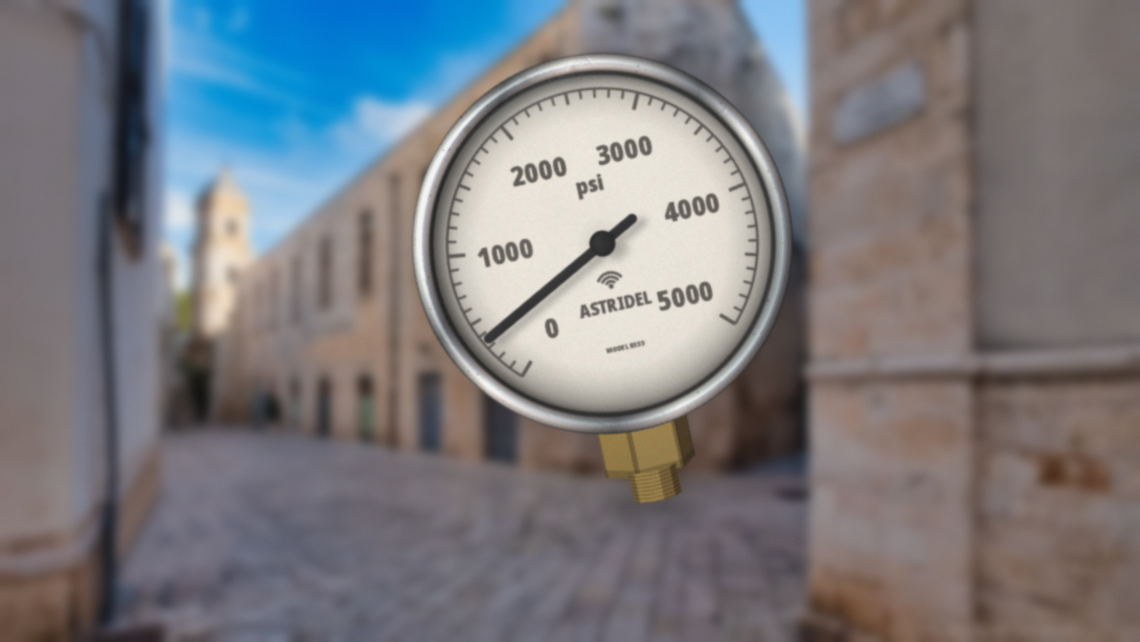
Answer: psi 350
